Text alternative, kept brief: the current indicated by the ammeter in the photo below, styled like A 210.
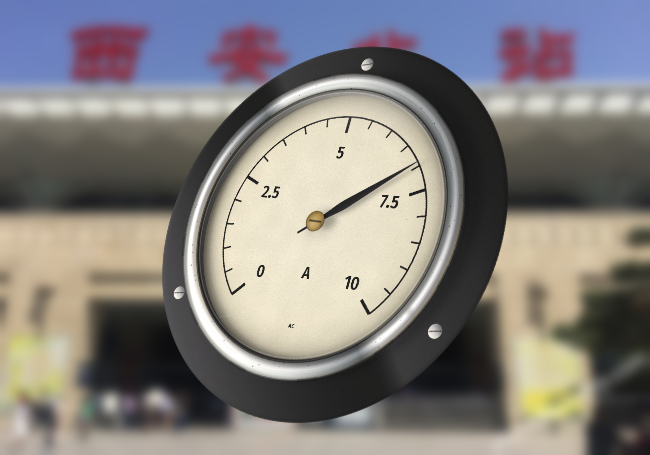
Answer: A 7
